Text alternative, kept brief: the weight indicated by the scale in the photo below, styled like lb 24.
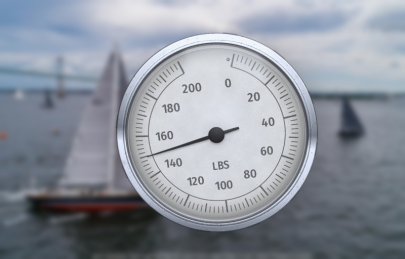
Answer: lb 150
